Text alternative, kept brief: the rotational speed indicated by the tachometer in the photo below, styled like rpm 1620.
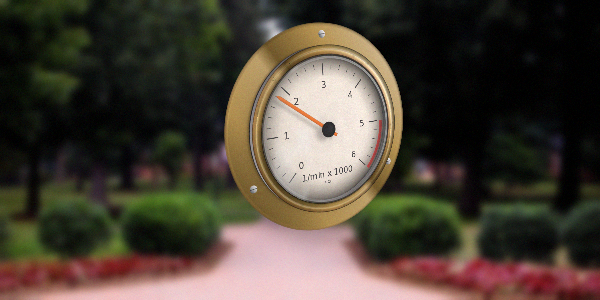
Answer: rpm 1800
